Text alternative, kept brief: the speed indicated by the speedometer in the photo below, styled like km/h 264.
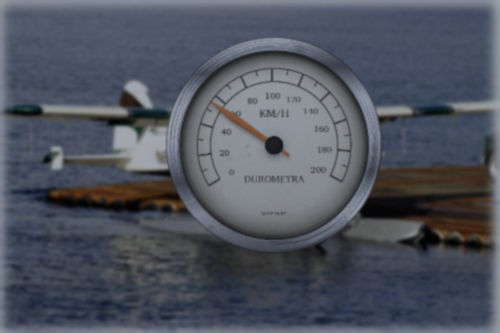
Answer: km/h 55
